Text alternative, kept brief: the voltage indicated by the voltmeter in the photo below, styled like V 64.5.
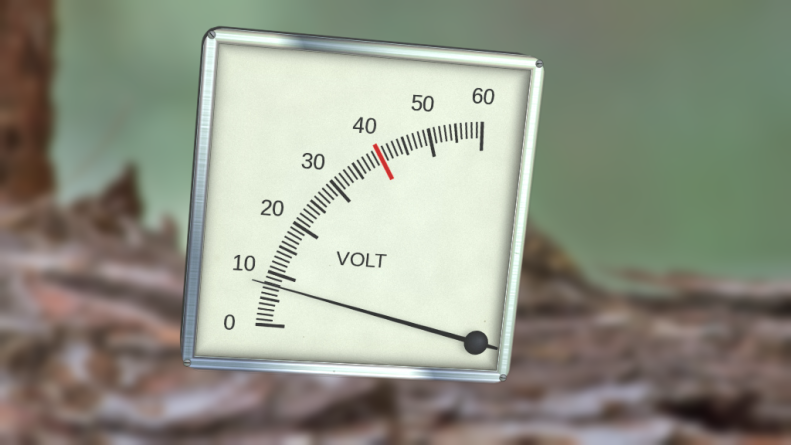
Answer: V 8
